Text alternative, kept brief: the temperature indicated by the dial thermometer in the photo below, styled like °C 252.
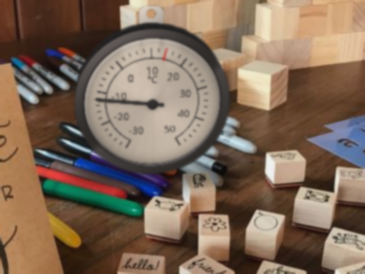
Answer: °C -12
